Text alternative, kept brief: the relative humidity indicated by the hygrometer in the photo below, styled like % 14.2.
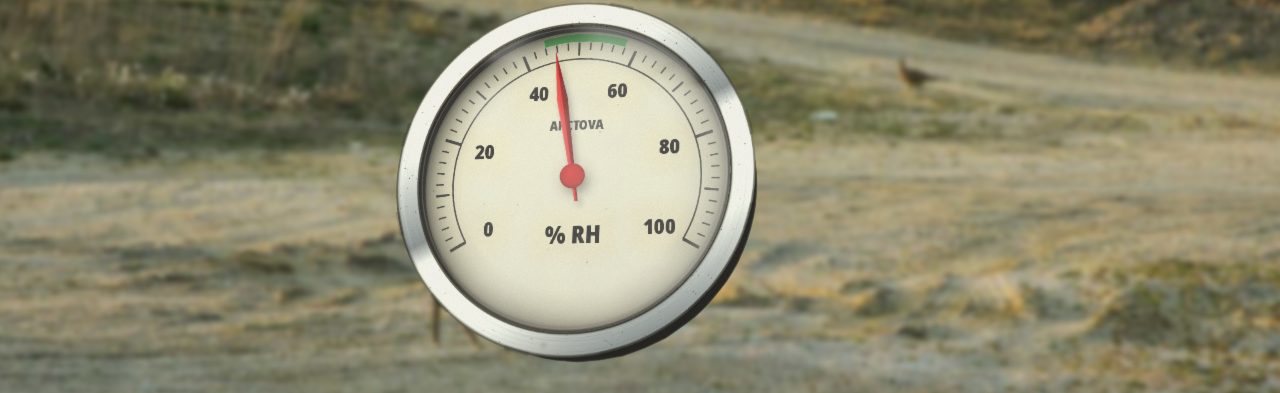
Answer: % 46
